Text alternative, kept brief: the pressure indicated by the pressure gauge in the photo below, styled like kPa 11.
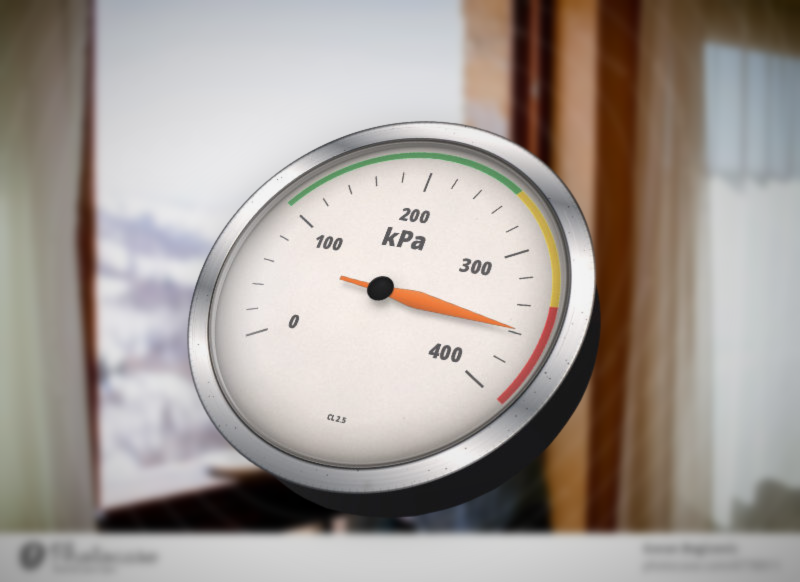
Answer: kPa 360
